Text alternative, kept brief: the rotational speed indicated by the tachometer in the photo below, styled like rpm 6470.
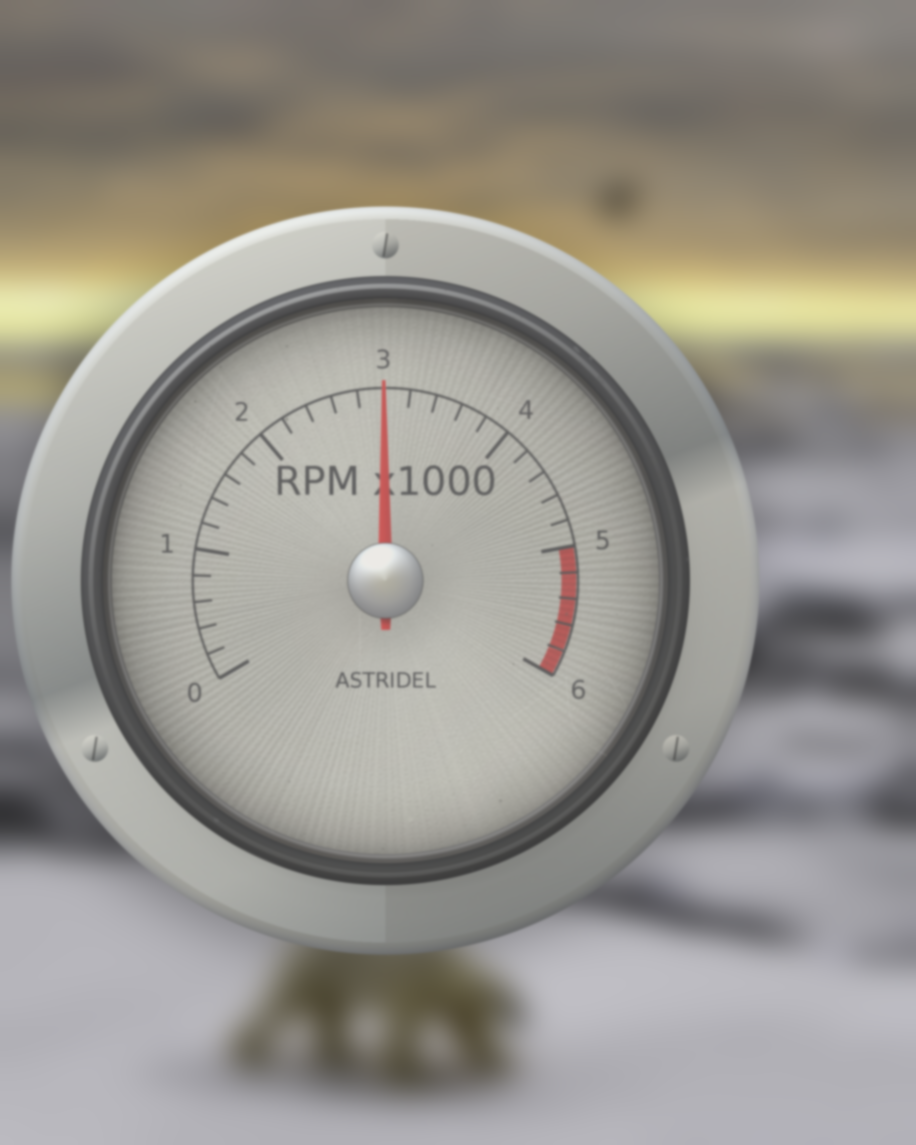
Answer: rpm 3000
